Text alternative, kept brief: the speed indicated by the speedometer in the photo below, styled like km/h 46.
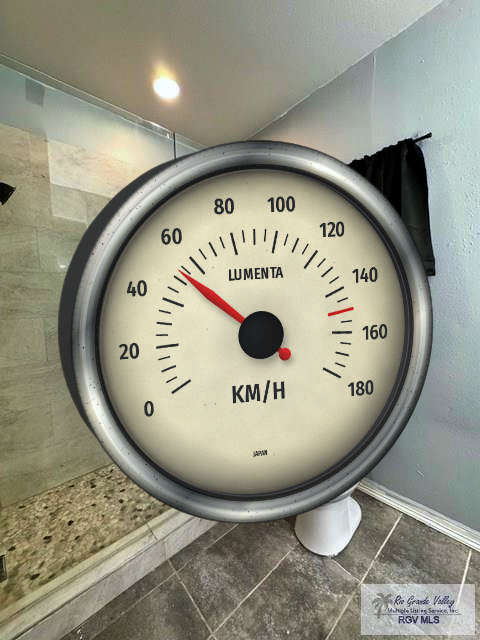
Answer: km/h 52.5
